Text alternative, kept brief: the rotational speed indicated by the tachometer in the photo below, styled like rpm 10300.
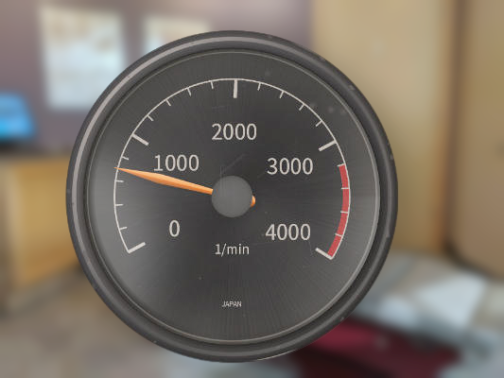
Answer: rpm 700
